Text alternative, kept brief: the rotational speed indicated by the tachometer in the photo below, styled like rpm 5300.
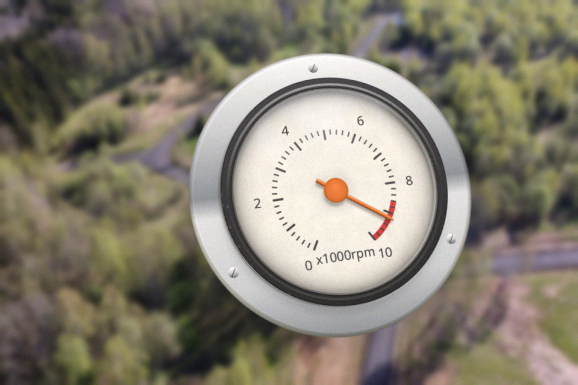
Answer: rpm 9200
